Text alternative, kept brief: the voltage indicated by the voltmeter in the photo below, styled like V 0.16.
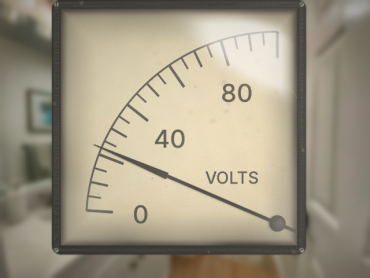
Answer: V 22.5
